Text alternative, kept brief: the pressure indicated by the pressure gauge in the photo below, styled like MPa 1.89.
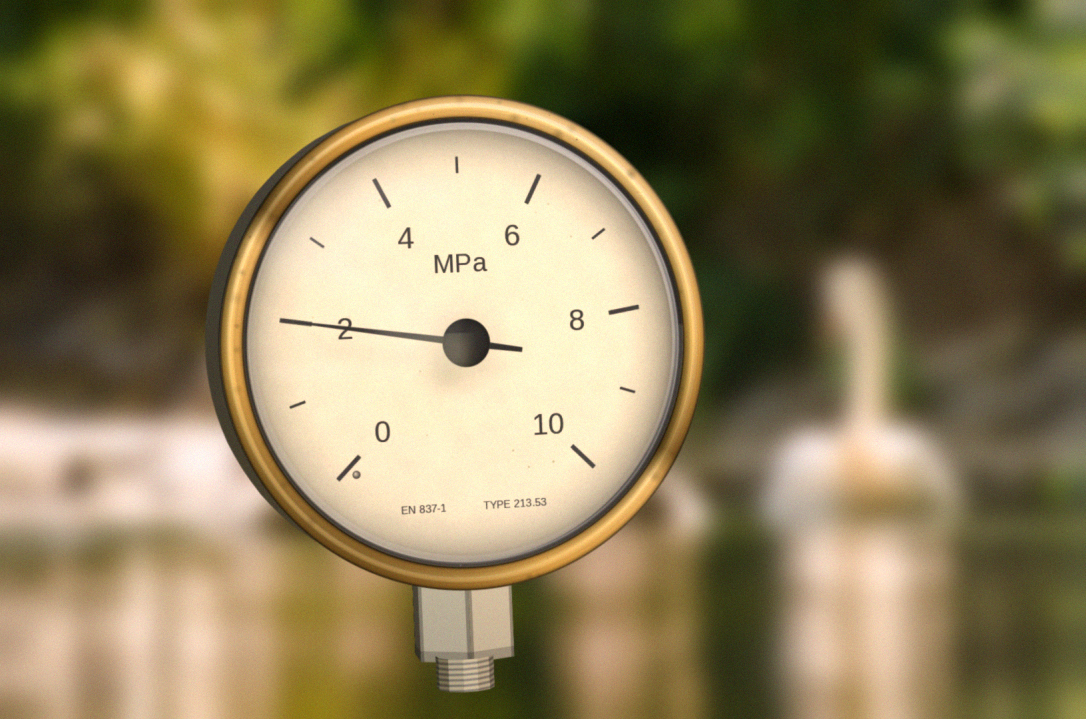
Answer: MPa 2
